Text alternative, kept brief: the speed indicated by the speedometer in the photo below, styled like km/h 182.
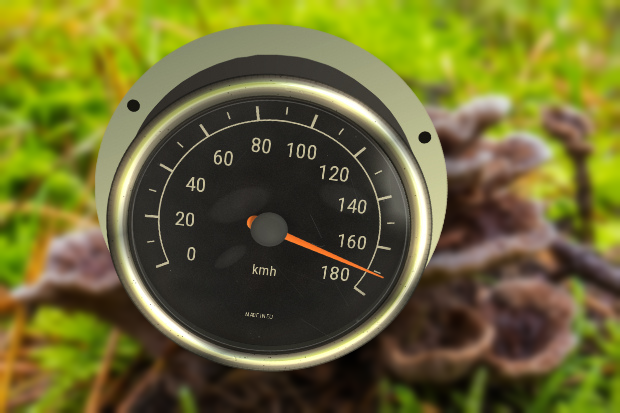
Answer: km/h 170
